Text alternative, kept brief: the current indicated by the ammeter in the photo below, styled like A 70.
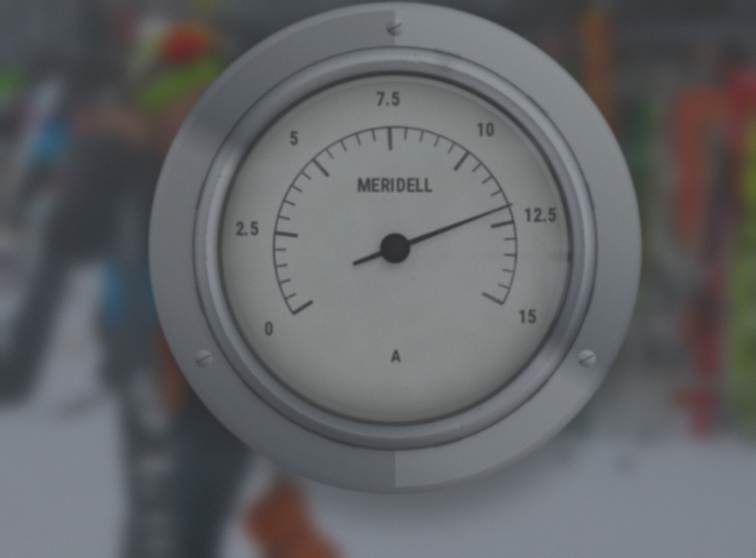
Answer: A 12
